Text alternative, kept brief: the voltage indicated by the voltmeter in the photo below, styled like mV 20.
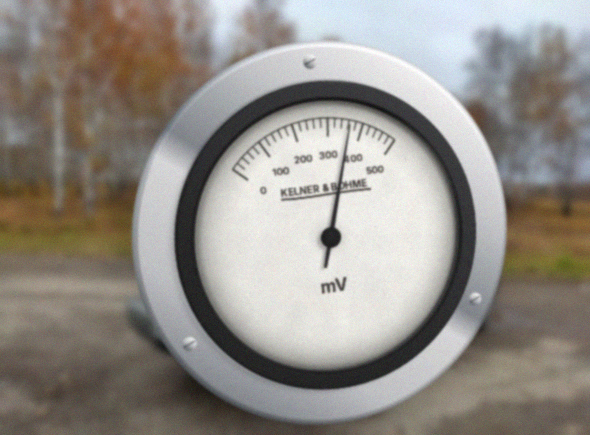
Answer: mV 360
